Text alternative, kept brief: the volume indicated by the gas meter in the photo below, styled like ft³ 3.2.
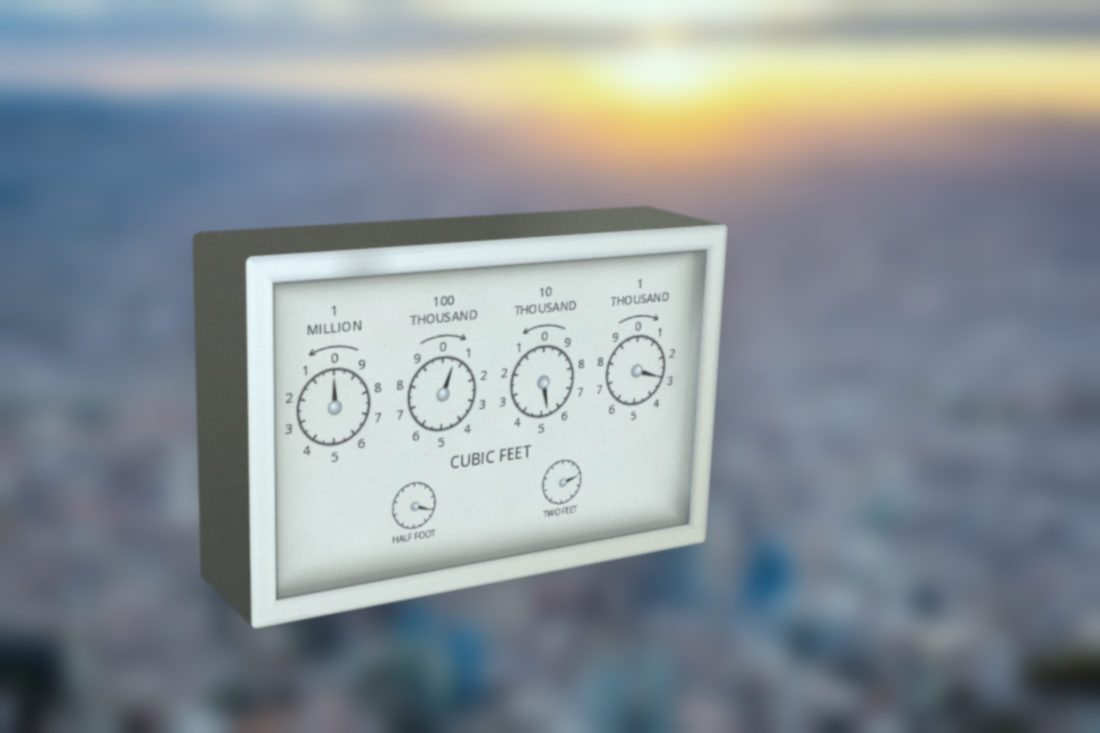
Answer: ft³ 5300
